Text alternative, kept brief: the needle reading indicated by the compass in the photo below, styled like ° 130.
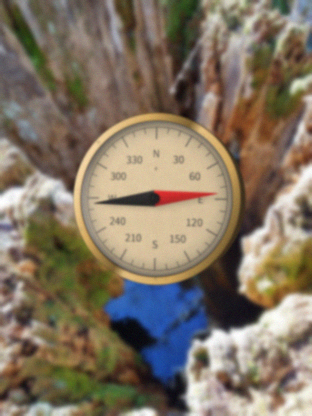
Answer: ° 85
